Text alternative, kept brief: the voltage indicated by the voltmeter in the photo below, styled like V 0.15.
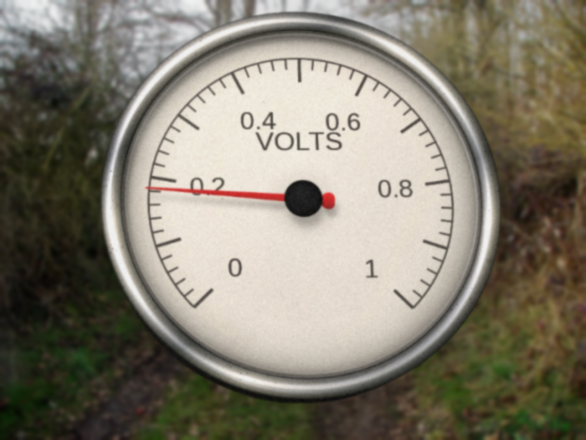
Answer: V 0.18
